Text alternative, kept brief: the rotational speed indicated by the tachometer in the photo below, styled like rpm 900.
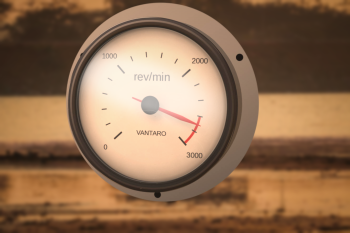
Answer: rpm 2700
